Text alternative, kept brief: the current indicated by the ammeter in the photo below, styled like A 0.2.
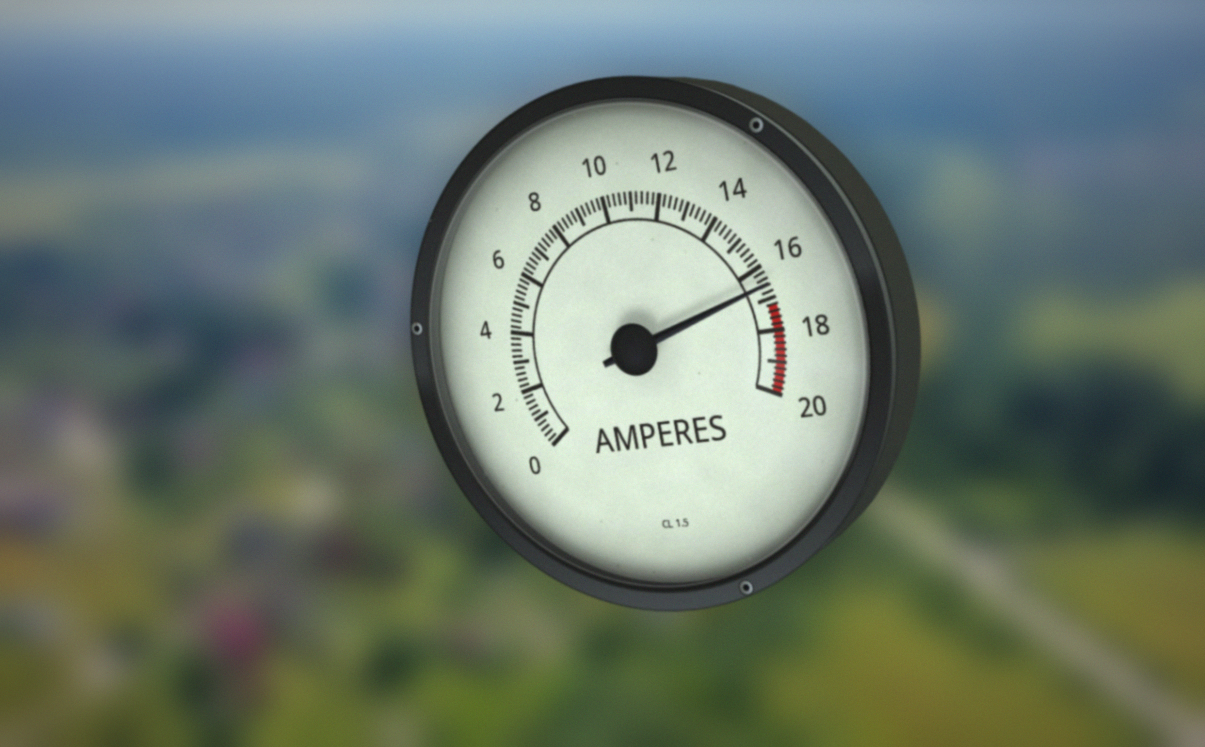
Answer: A 16.6
